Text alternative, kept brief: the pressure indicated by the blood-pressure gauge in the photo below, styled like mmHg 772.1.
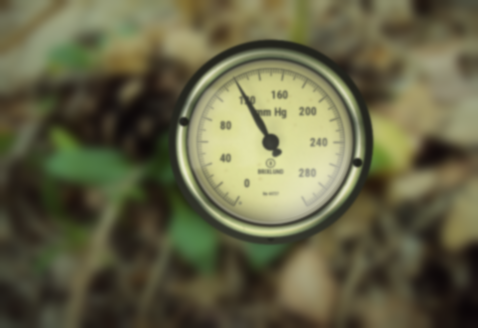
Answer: mmHg 120
